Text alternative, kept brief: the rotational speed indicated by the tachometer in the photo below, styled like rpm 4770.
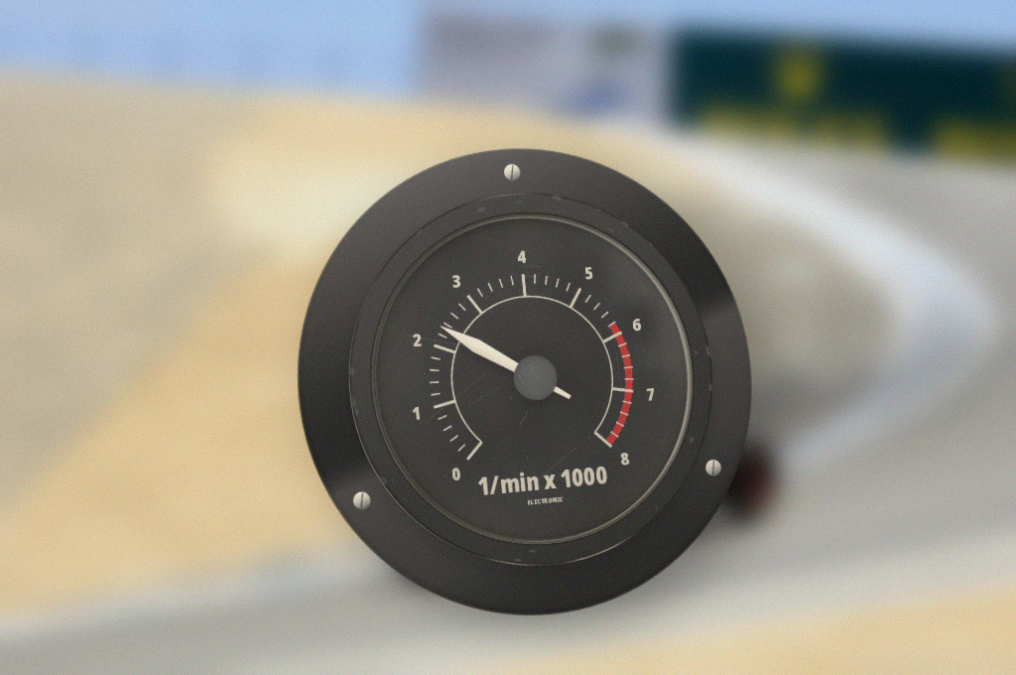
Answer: rpm 2300
